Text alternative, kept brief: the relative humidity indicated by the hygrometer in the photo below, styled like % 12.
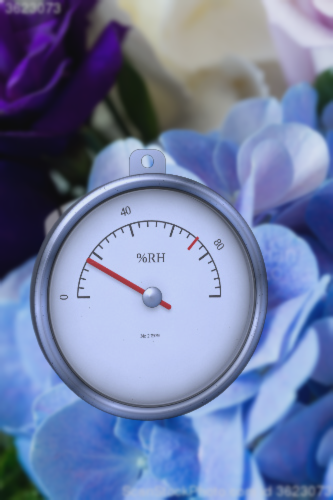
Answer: % 16
